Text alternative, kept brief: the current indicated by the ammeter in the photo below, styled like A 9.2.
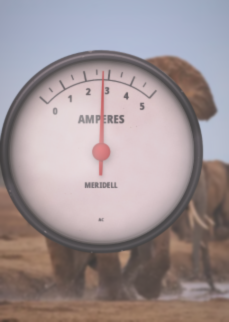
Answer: A 2.75
